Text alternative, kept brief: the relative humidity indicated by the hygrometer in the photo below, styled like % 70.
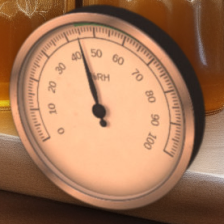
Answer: % 45
